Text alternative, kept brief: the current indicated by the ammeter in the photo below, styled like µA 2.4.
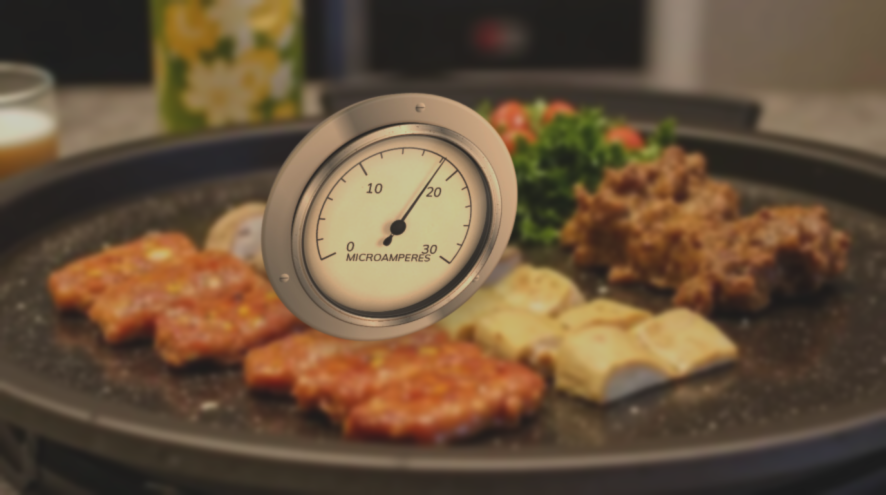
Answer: µA 18
